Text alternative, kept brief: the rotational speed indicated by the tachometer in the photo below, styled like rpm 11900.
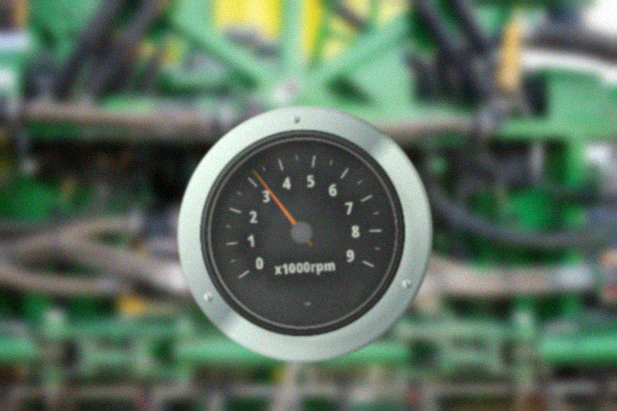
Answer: rpm 3250
